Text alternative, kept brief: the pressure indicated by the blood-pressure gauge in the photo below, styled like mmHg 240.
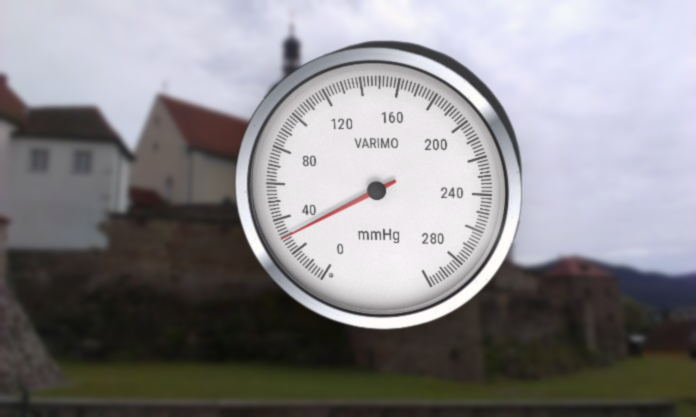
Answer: mmHg 30
